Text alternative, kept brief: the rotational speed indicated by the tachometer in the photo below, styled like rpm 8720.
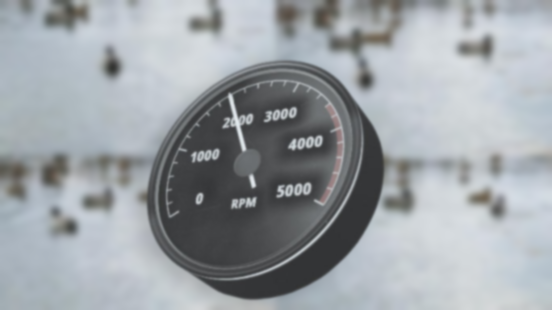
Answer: rpm 2000
